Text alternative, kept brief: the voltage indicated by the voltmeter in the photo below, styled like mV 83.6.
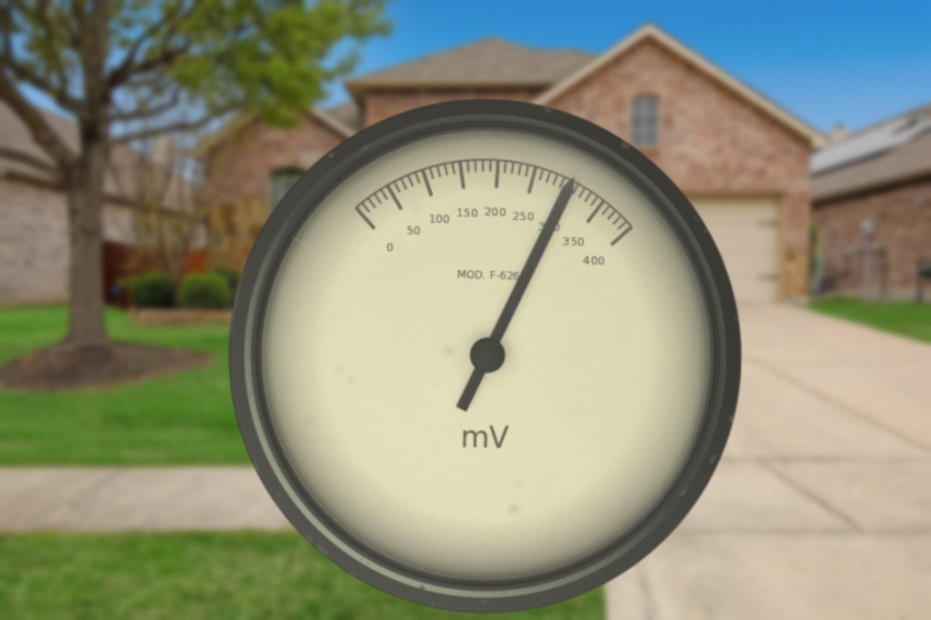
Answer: mV 300
